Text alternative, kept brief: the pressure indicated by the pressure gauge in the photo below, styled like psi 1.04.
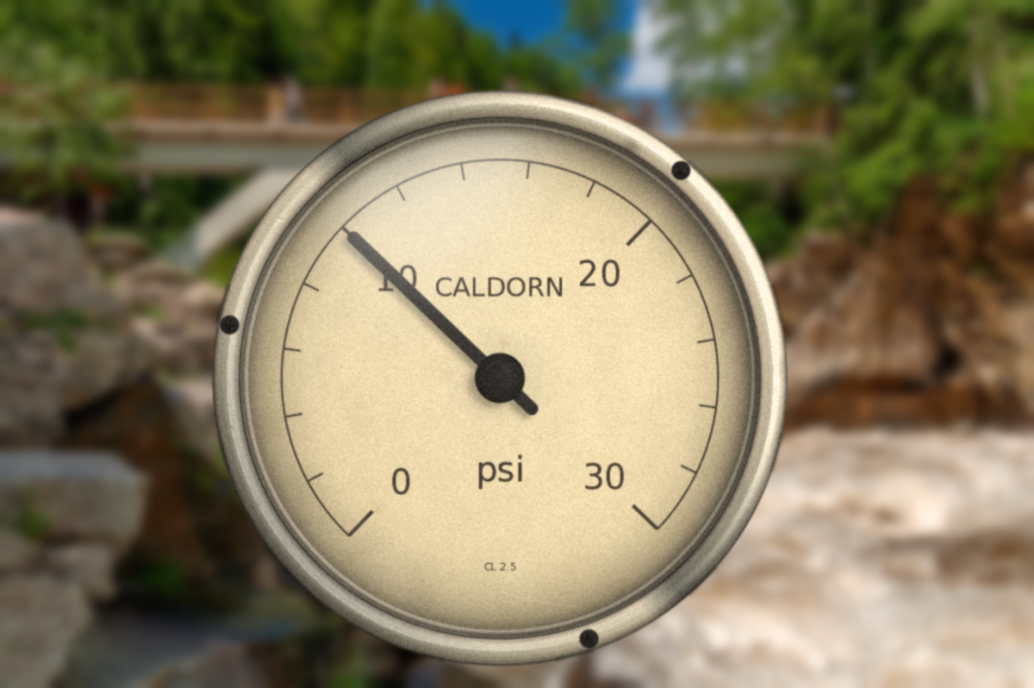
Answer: psi 10
